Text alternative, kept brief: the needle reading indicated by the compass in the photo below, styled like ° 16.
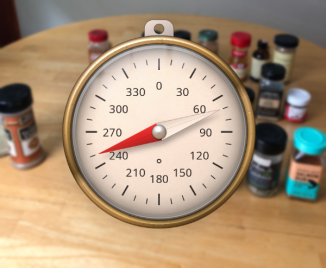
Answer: ° 250
